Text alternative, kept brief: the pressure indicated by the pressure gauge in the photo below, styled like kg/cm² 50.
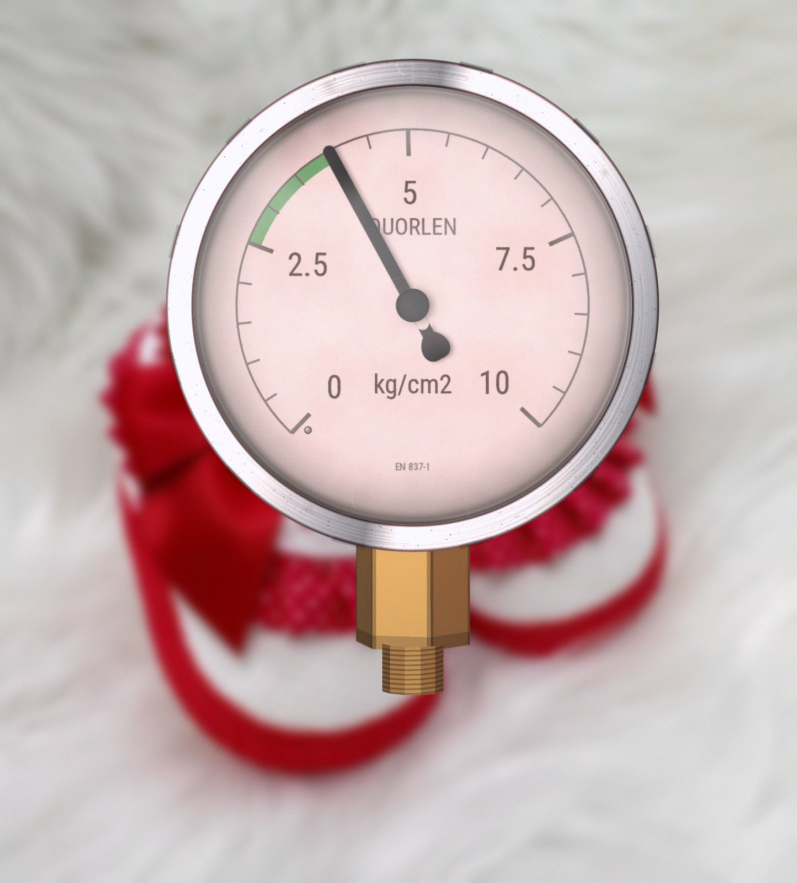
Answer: kg/cm² 4
